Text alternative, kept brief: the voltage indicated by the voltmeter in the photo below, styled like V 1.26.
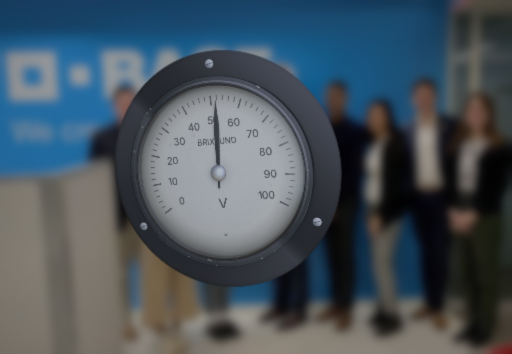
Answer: V 52
